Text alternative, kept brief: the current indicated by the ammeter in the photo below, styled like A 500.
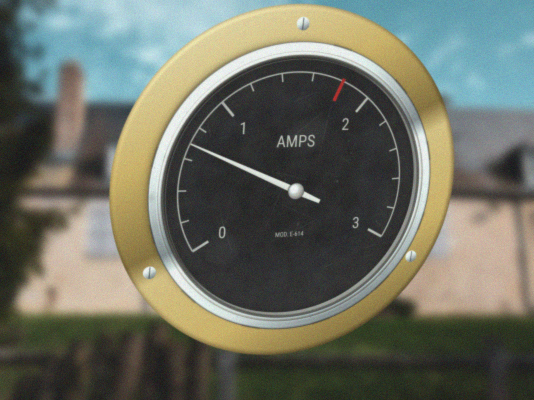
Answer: A 0.7
